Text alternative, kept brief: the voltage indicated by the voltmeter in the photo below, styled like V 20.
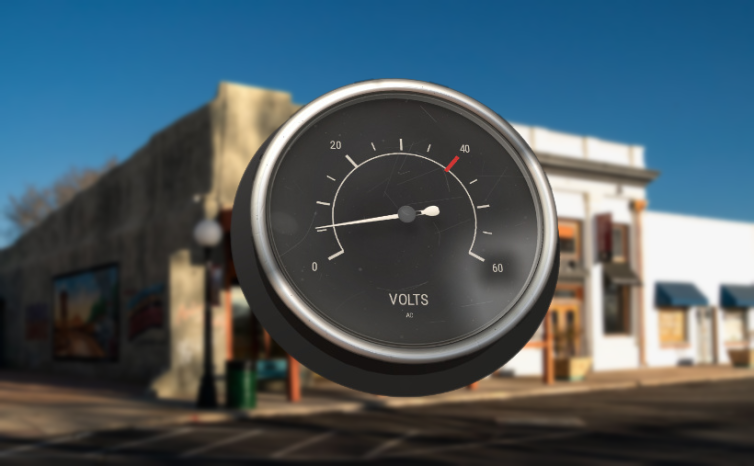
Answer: V 5
